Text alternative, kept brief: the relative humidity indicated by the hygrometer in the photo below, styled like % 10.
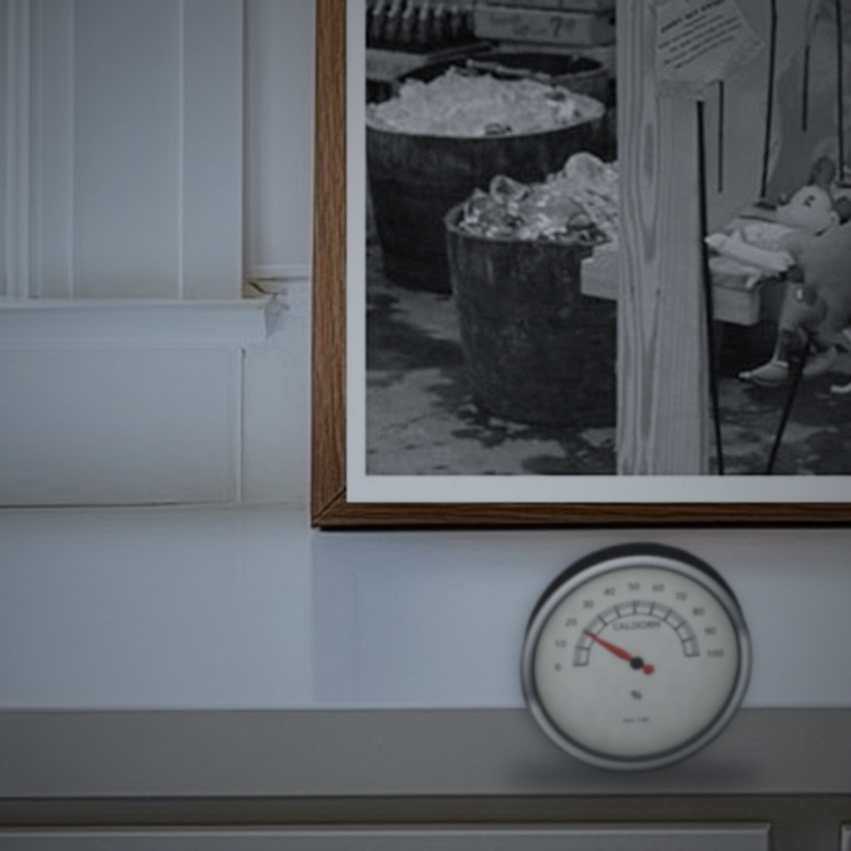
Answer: % 20
